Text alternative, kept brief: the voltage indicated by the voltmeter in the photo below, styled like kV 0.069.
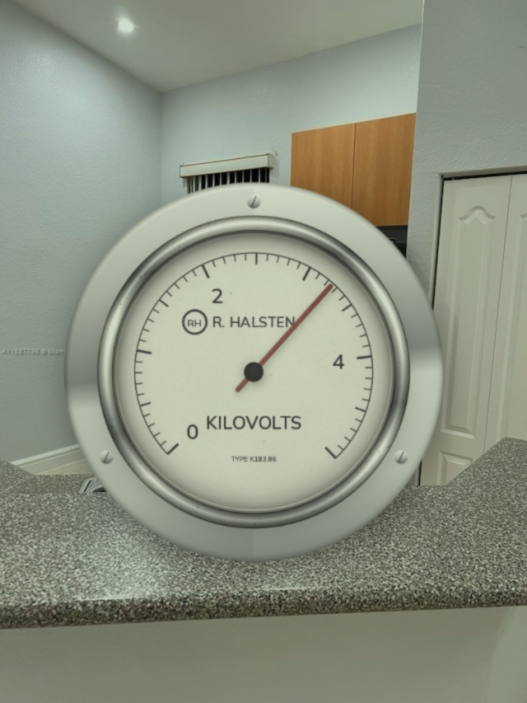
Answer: kV 3.25
